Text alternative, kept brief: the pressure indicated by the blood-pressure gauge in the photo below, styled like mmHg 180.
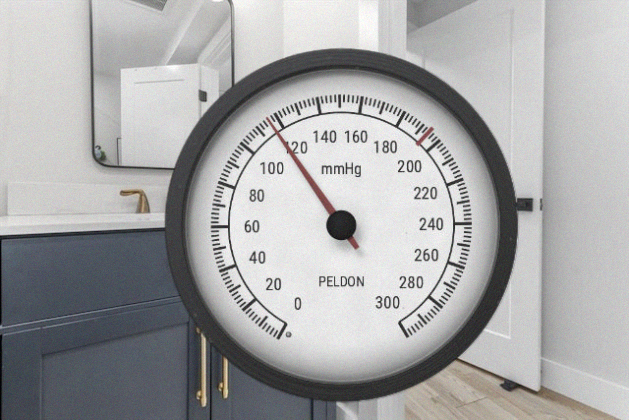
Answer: mmHg 116
